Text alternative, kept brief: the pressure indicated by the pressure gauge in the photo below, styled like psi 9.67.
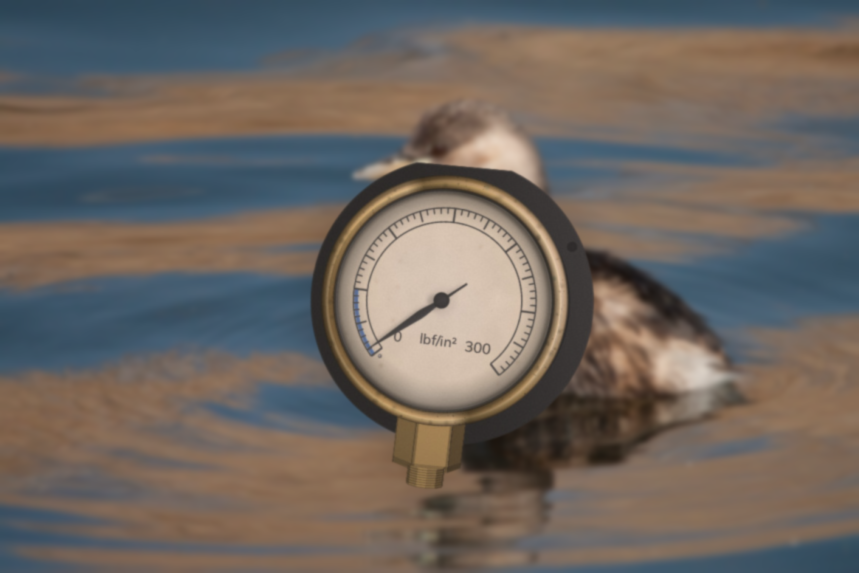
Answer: psi 5
